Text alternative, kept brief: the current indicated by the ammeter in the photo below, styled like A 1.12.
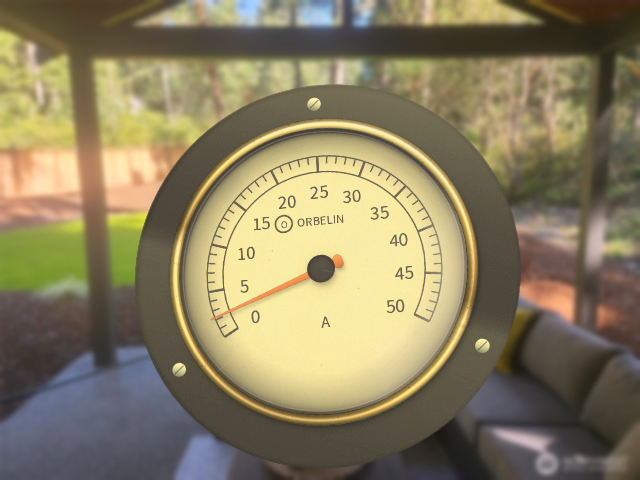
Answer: A 2
